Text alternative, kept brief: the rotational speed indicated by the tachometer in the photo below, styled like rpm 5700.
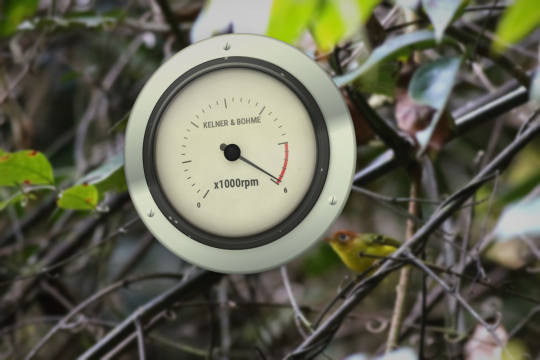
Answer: rpm 5900
